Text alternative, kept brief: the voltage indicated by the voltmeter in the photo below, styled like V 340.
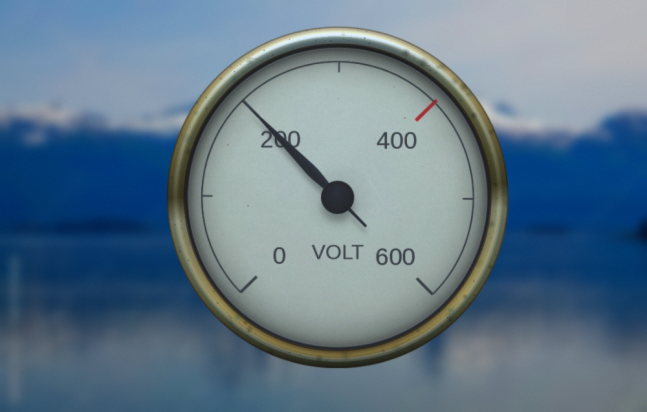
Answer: V 200
